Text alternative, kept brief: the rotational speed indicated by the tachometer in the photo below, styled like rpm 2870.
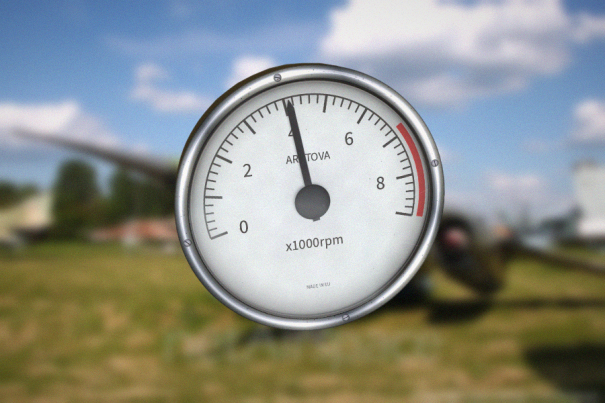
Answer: rpm 4100
